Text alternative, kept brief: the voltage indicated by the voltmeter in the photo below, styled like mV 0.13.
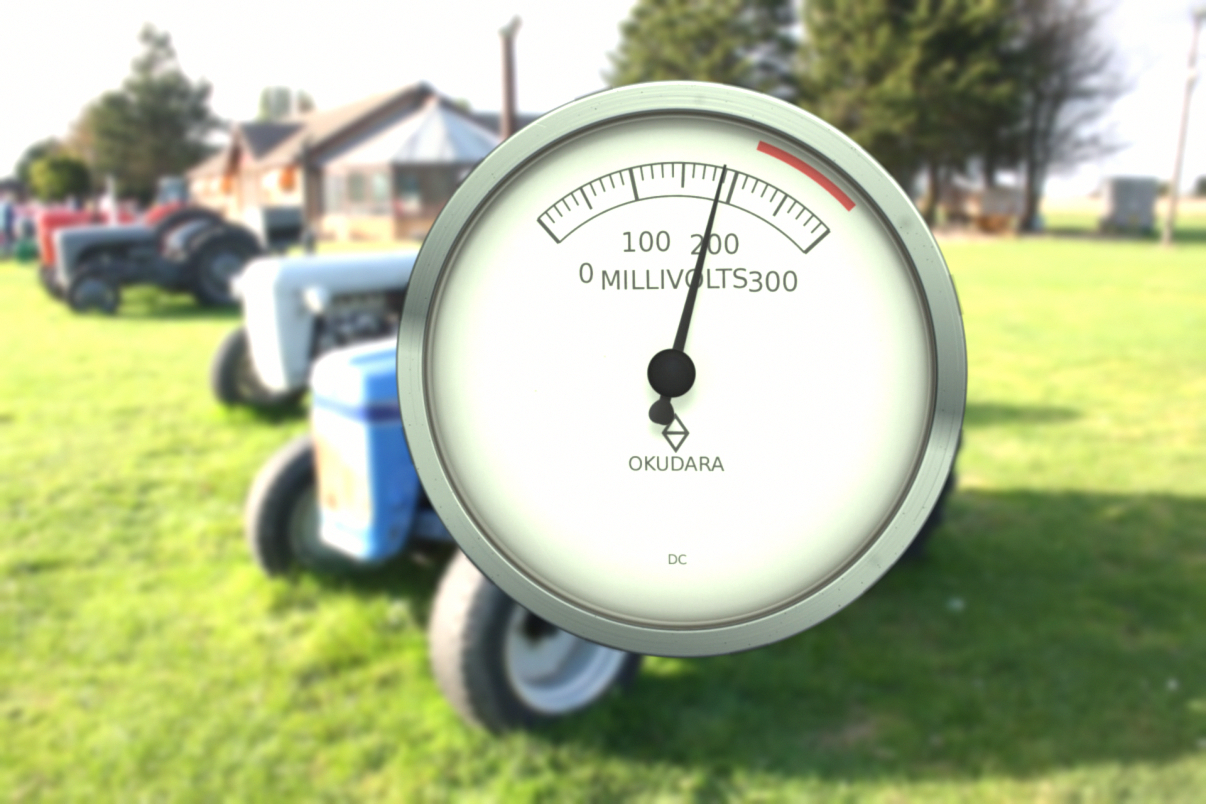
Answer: mV 190
